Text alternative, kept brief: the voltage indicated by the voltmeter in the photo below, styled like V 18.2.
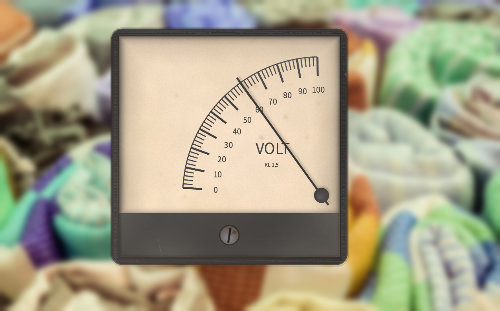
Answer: V 60
